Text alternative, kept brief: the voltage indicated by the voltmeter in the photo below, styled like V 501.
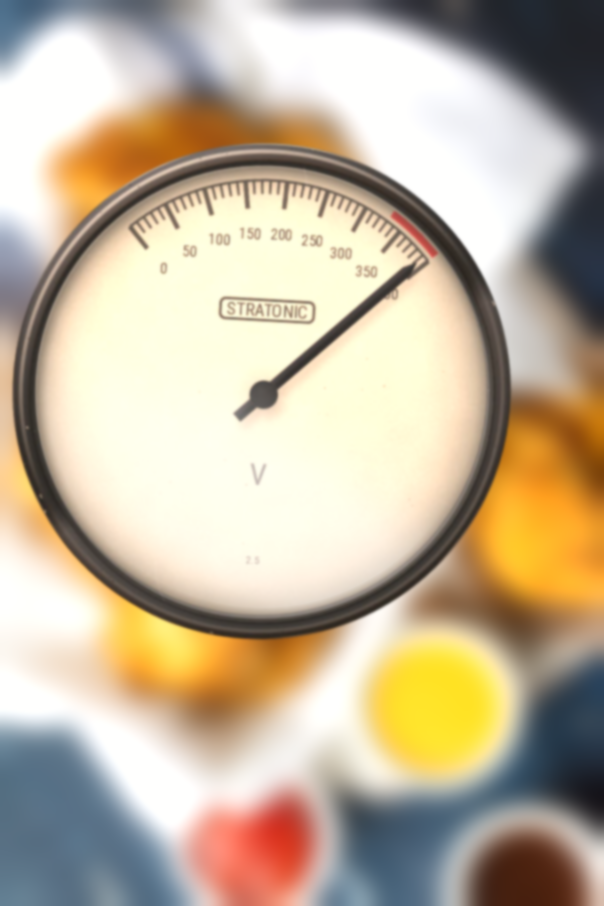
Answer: V 390
